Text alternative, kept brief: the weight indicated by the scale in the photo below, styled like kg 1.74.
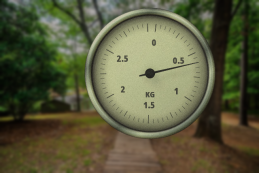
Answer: kg 0.6
